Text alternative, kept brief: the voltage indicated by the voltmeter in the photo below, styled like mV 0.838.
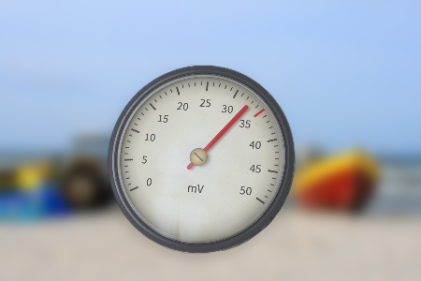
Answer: mV 33
